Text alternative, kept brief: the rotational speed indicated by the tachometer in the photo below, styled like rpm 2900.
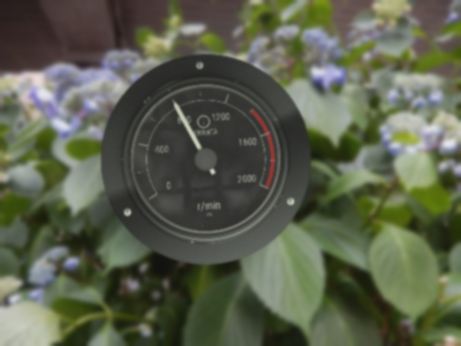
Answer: rpm 800
